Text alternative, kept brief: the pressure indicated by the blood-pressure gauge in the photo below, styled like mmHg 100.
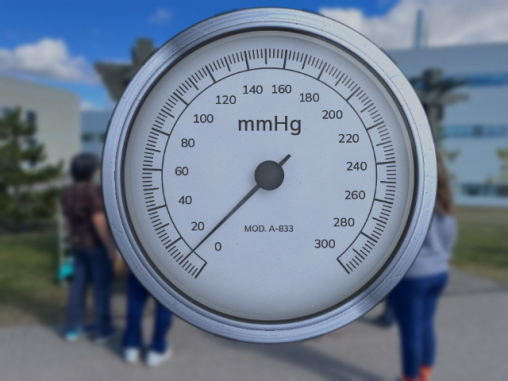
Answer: mmHg 10
